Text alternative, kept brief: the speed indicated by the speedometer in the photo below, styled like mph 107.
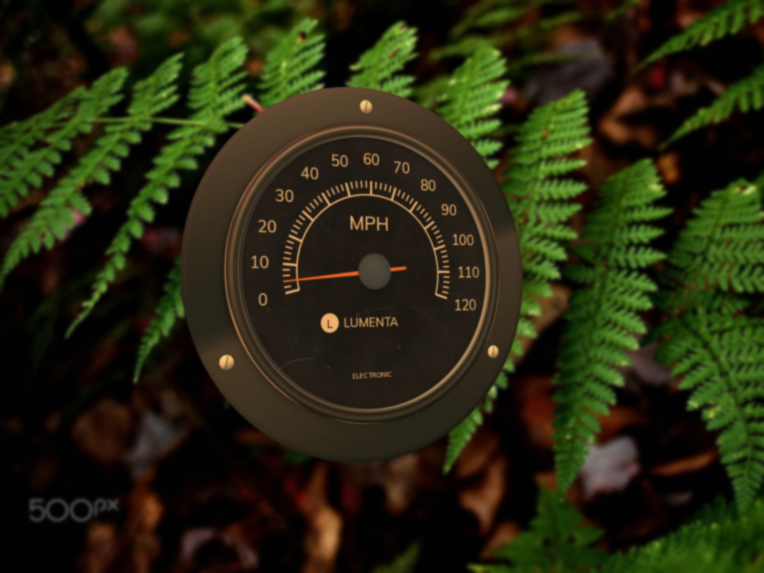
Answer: mph 4
